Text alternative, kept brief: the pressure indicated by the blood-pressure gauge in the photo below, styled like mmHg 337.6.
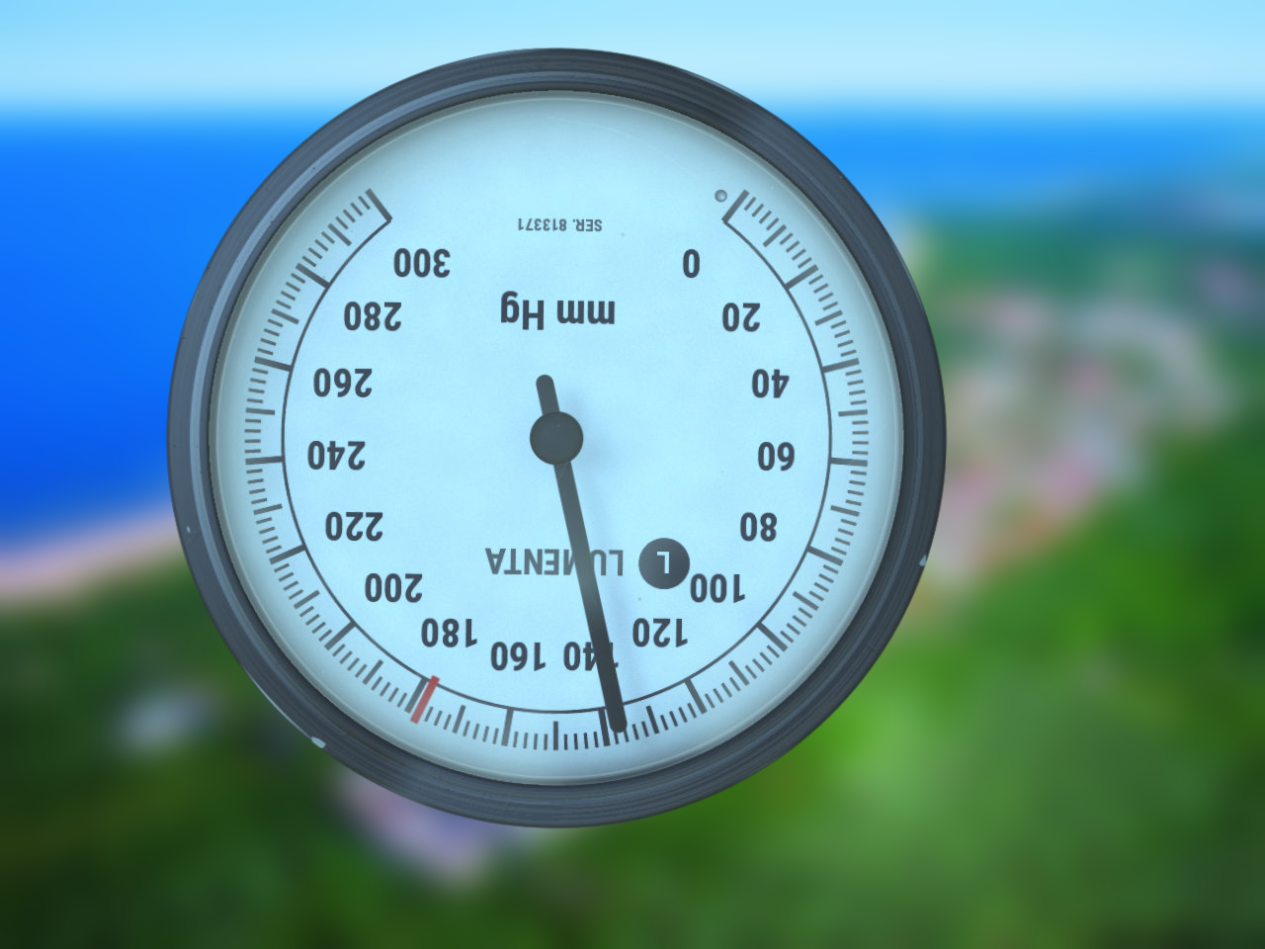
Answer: mmHg 137
